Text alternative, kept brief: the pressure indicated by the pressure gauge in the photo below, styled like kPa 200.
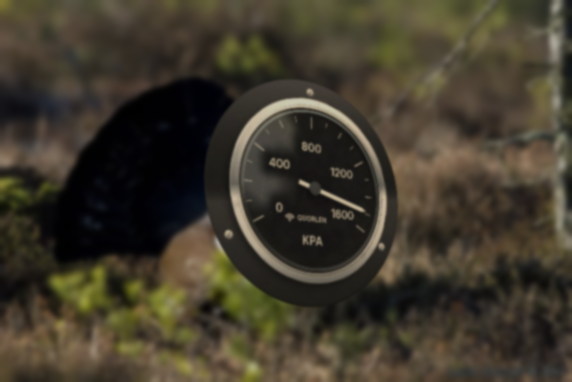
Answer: kPa 1500
